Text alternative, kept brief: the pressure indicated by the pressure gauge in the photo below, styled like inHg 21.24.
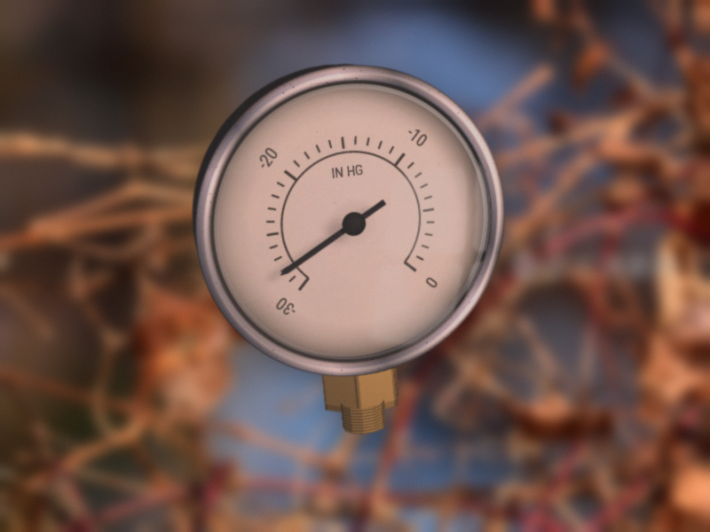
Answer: inHg -28
